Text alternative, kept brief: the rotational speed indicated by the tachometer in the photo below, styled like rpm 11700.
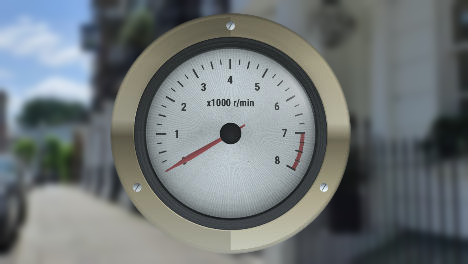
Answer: rpm 0
